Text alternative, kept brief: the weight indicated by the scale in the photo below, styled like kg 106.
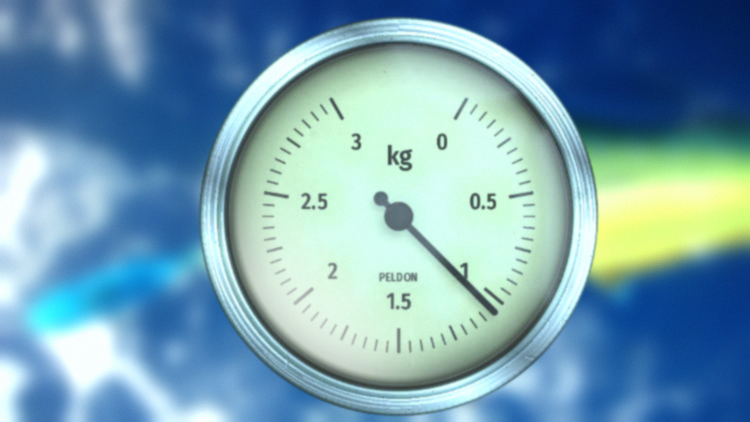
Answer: kg 1.05
